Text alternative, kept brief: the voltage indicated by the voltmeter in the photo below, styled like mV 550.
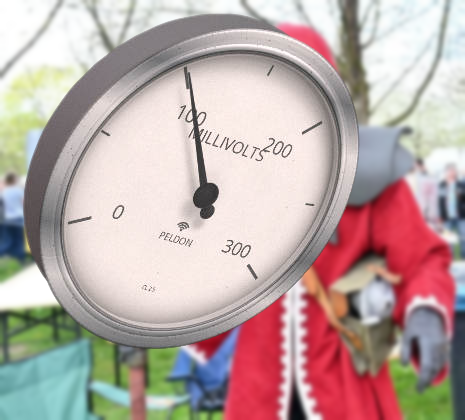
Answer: mV 100
